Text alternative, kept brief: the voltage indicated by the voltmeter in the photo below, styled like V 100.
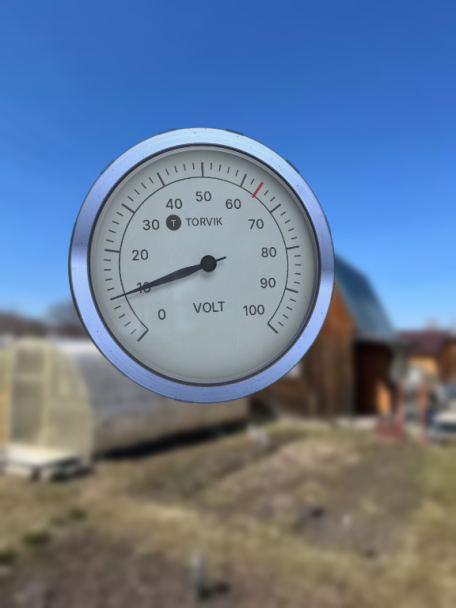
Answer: V 10
